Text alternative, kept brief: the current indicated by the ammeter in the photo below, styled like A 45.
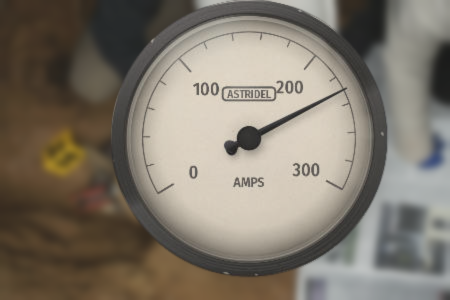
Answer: A 230
